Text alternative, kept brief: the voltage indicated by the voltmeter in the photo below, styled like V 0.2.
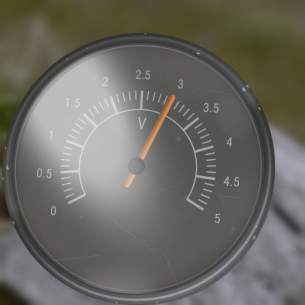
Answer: V 3
